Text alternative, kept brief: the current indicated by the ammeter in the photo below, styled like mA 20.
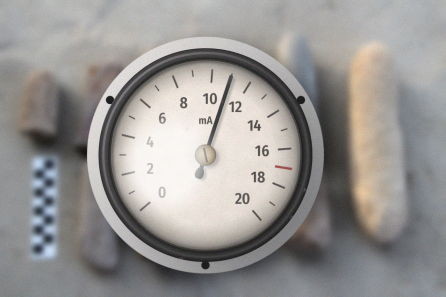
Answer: mA 11
